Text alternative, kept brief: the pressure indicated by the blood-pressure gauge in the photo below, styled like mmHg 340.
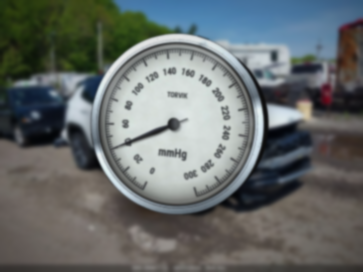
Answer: mmHg 40
